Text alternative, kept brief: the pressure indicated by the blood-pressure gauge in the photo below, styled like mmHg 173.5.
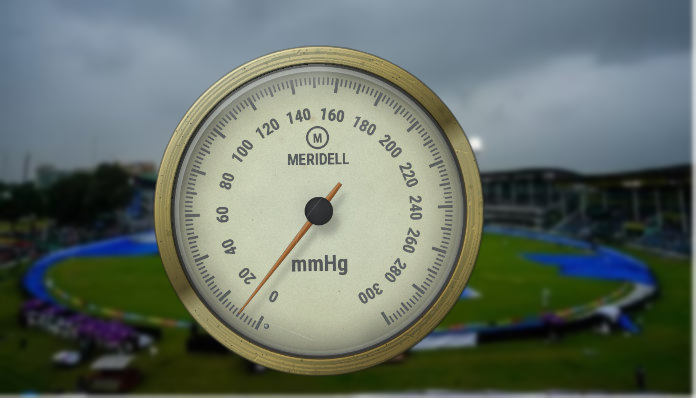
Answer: mmHg 10
